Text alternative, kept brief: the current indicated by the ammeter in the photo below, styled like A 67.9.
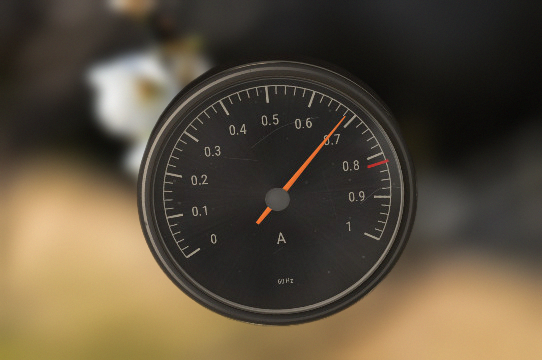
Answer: A 0.68
